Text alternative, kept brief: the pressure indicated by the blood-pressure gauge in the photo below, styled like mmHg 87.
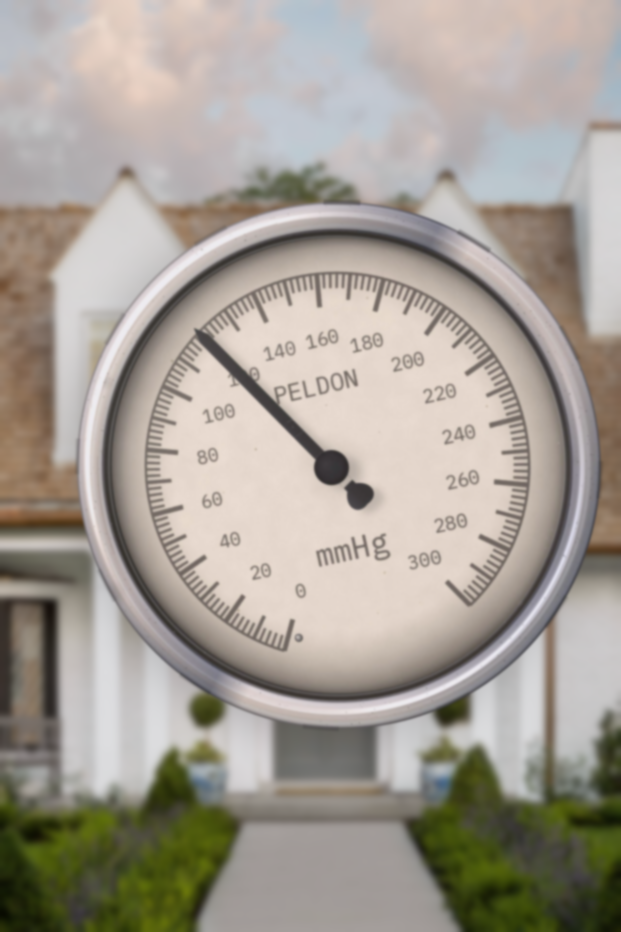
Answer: mmHg 120
